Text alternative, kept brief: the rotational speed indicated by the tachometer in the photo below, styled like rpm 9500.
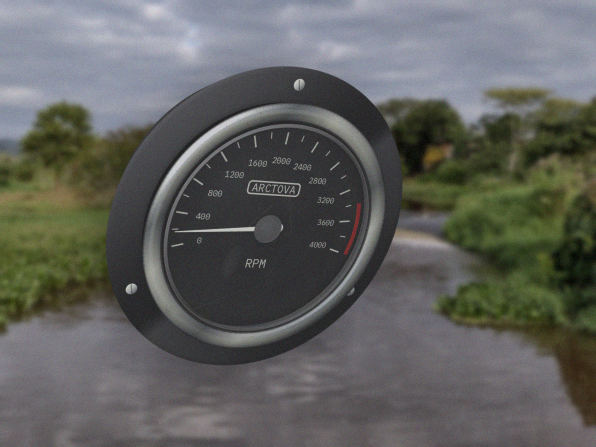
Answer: rpm 200
